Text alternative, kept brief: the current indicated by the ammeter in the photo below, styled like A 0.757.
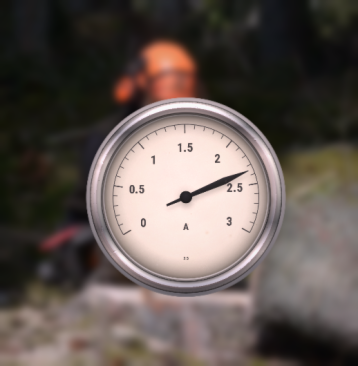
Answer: A 2.35
